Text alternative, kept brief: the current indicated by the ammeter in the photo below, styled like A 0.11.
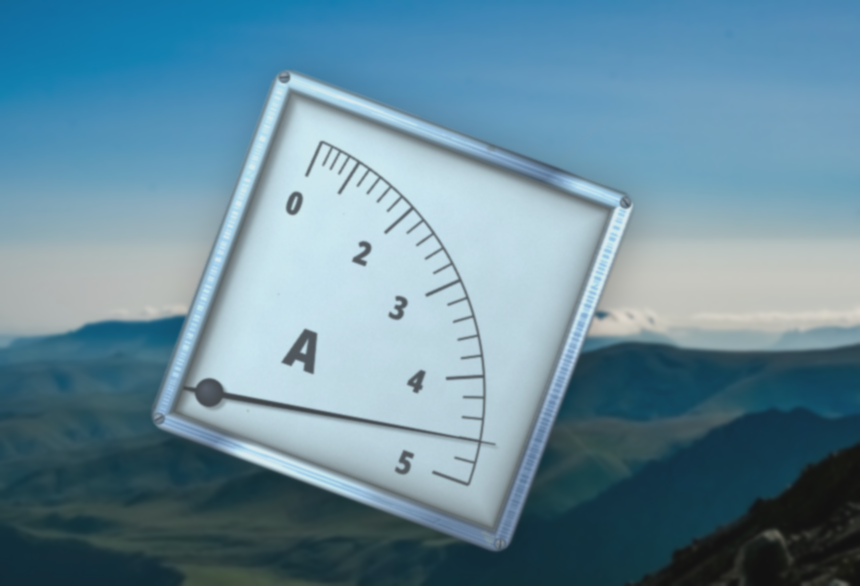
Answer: A 4.6
